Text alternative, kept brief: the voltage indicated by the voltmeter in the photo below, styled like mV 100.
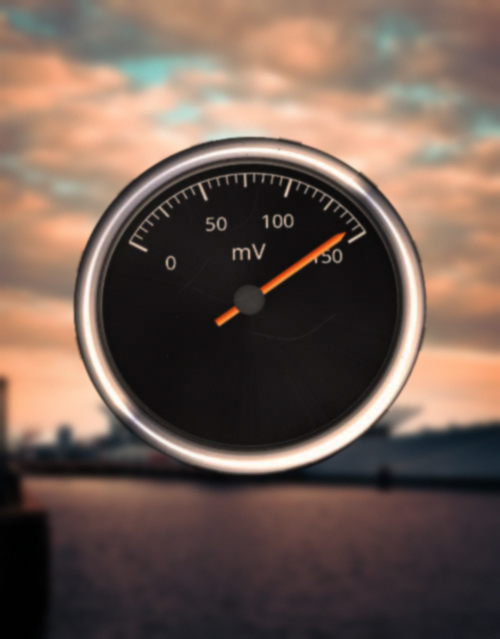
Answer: mV 145
